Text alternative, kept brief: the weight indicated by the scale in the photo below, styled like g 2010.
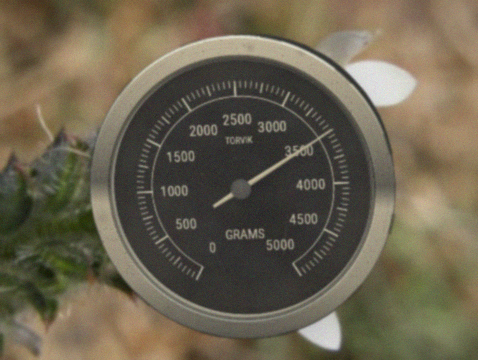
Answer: g 3500
